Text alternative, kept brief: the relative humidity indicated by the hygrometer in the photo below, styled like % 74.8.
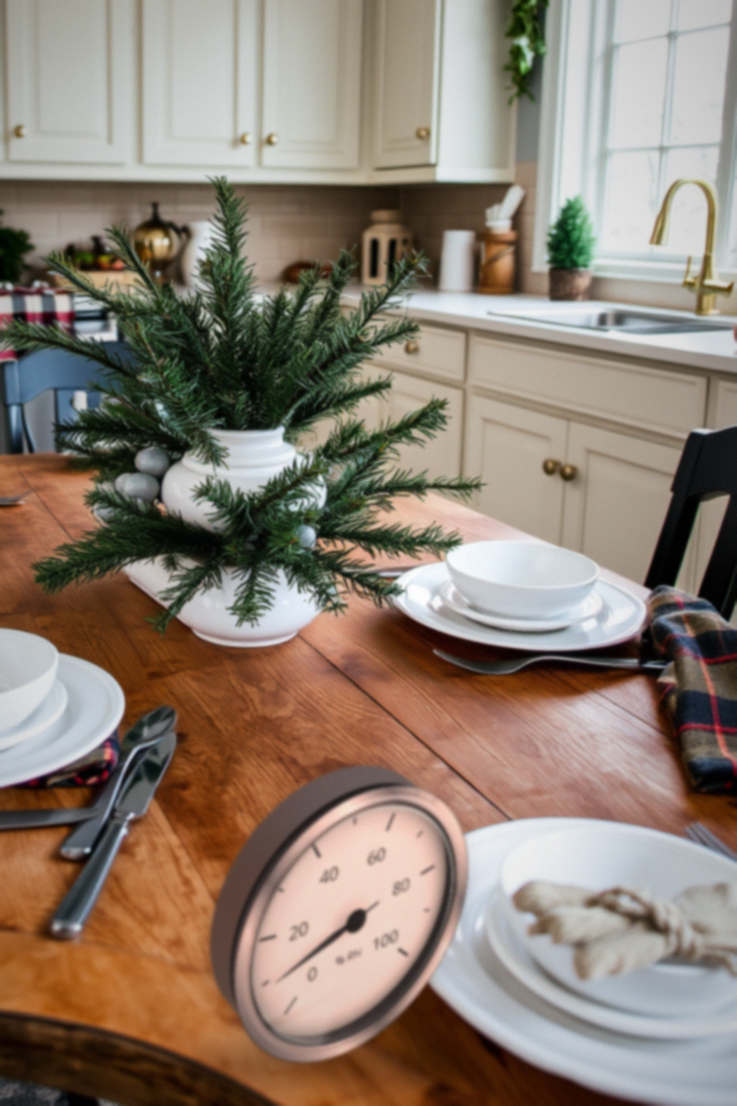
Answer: % 10
